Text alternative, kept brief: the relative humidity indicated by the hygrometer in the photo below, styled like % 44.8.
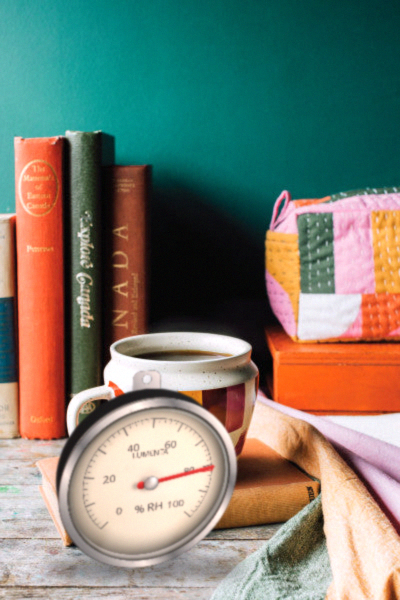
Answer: % 80
